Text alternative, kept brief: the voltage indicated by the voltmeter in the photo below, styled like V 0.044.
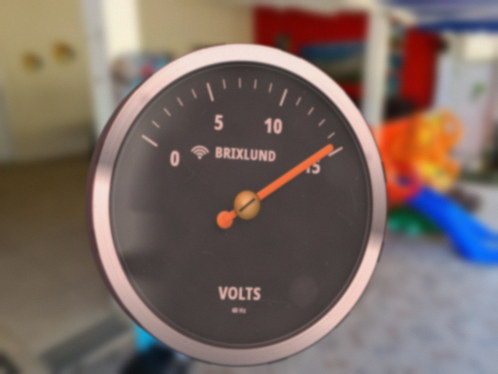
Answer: V 14.5
